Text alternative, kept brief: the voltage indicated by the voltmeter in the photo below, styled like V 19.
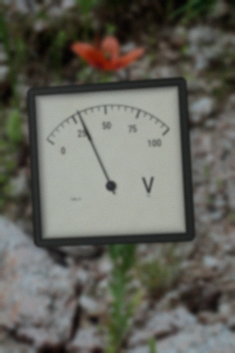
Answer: V 30
